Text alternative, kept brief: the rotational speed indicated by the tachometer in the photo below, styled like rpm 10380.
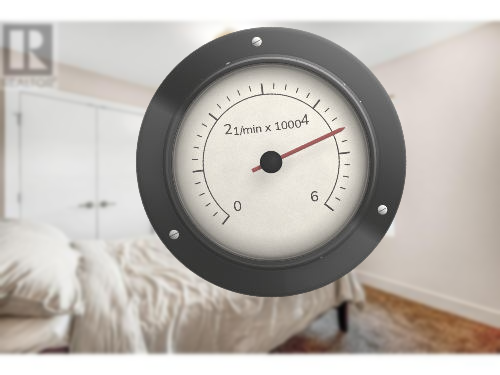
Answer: rpm 4600
